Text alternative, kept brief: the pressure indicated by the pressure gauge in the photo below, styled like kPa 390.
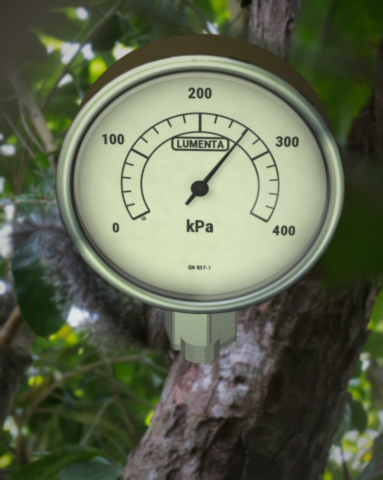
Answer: kPa 260
